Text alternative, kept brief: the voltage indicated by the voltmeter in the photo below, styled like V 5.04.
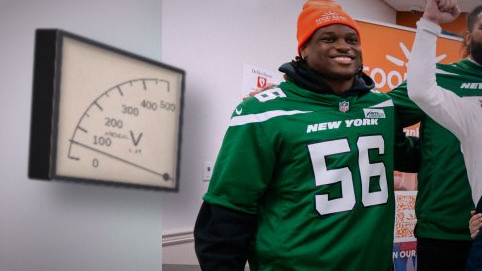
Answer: V 50
